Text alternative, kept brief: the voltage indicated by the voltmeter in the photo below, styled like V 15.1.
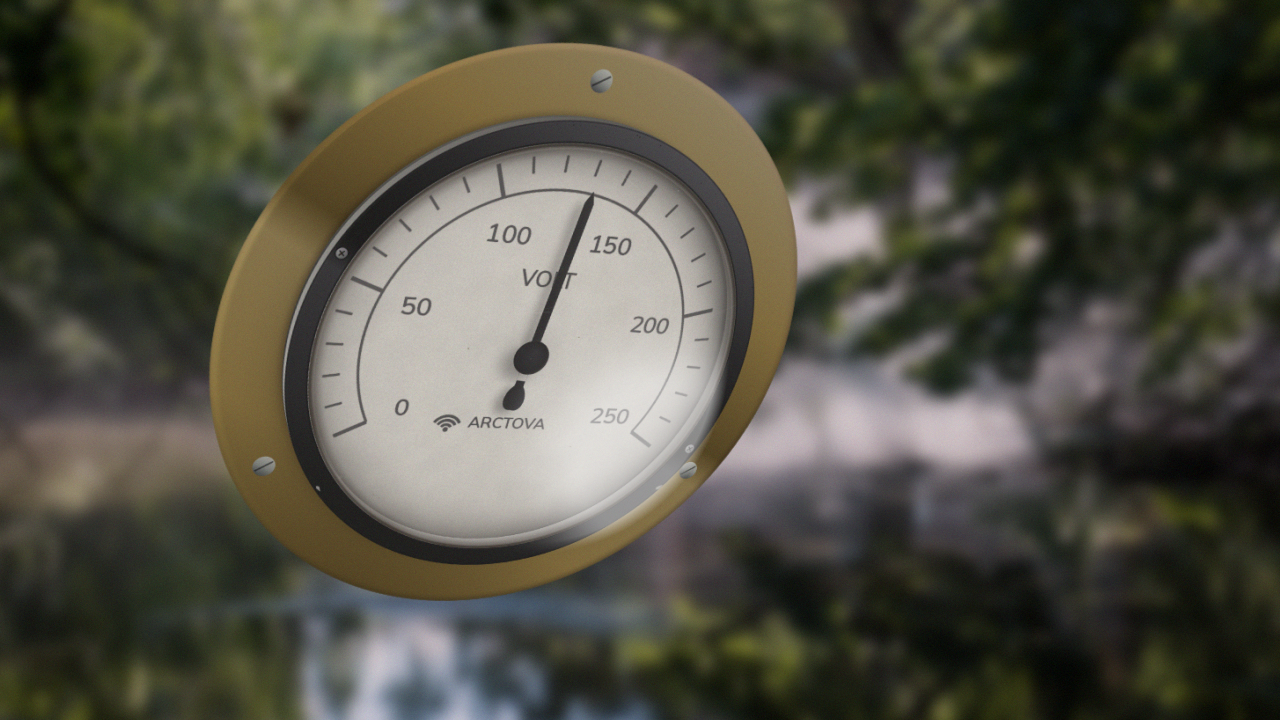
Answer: V 130
